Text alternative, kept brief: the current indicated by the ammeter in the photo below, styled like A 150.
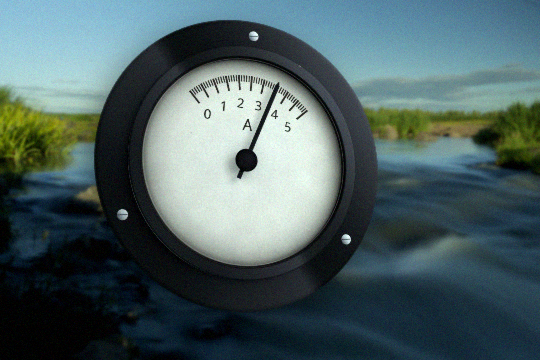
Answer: A 3.5
